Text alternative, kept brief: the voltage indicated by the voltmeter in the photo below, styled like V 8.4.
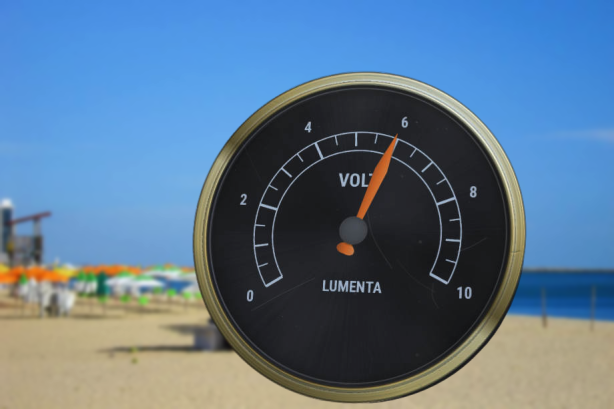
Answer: V 6
